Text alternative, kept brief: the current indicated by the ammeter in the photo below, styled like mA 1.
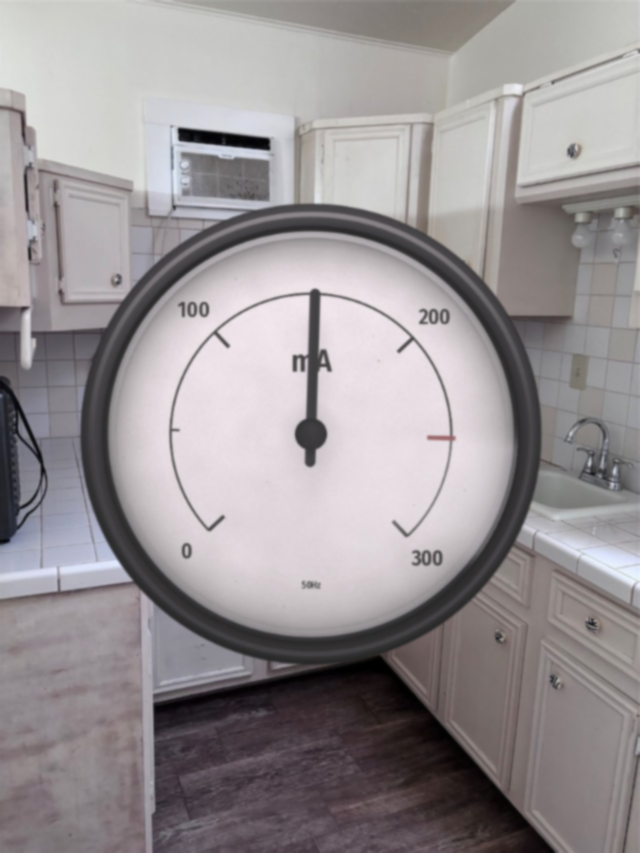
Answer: mA 150
